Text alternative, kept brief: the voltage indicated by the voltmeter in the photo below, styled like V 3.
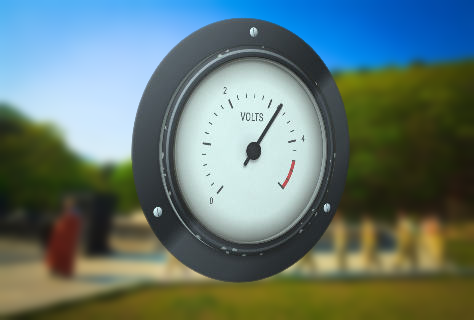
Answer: V 3.2
